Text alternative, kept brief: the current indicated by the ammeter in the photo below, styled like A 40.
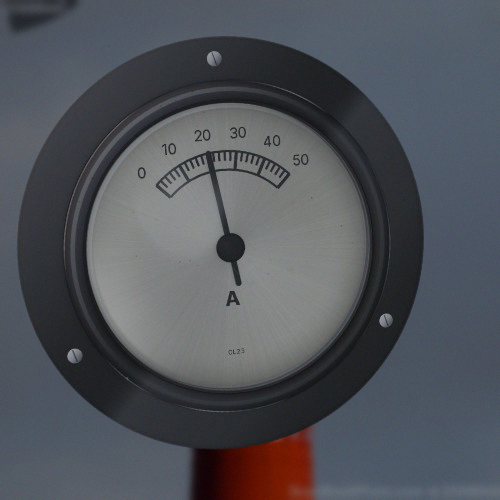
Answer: A 20
